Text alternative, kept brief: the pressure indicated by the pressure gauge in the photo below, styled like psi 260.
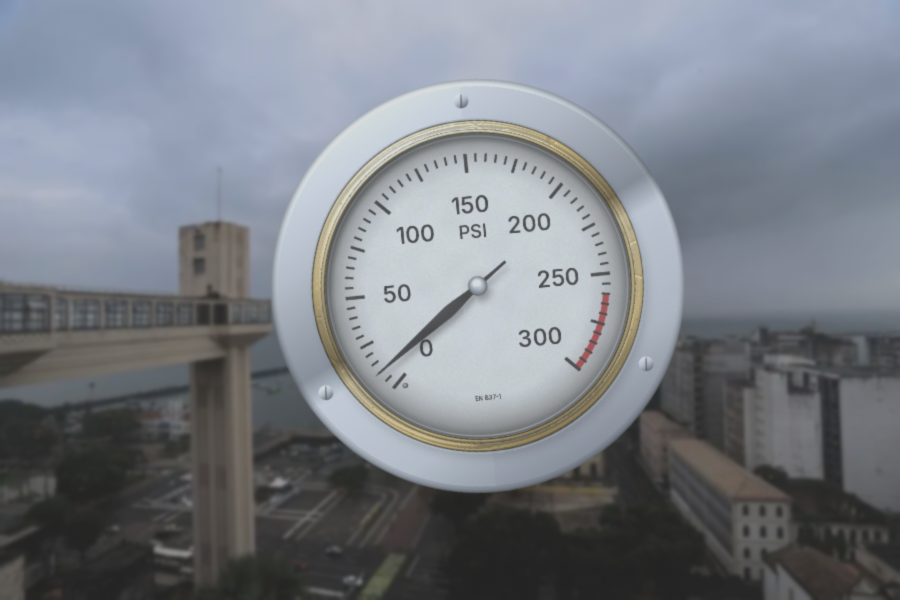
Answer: psi 10
